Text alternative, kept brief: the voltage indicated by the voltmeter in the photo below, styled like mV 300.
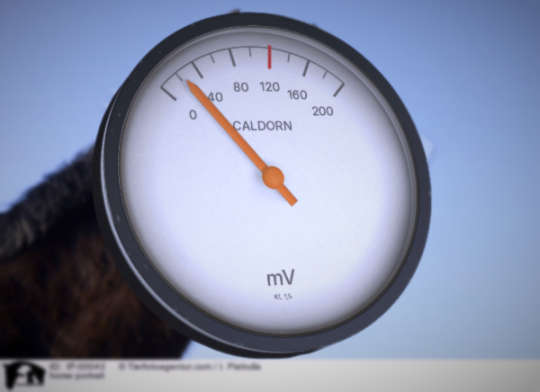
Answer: mV 20
